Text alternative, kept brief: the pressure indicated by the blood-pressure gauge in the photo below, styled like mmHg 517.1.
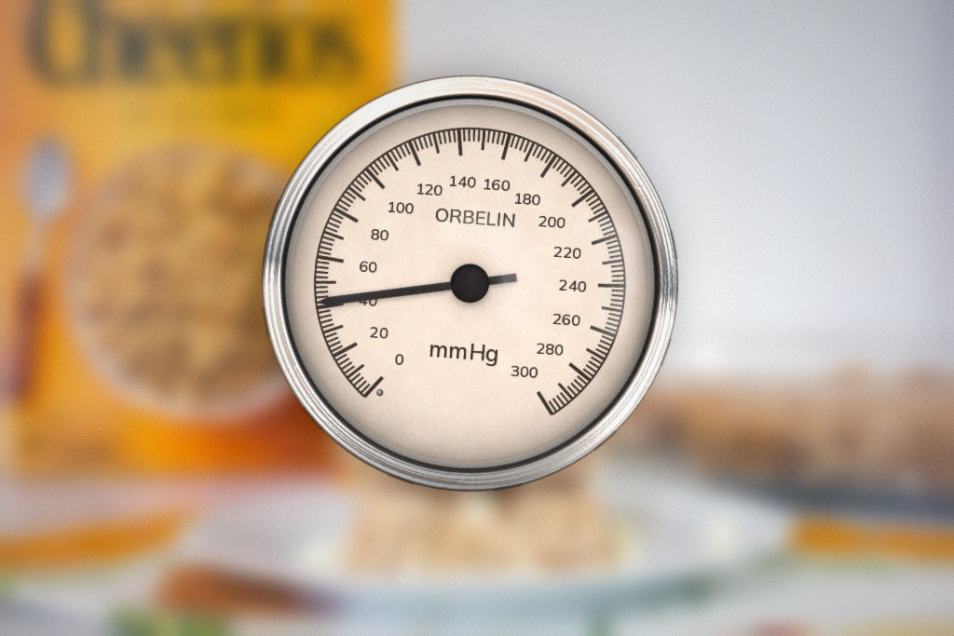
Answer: mmHg 42
